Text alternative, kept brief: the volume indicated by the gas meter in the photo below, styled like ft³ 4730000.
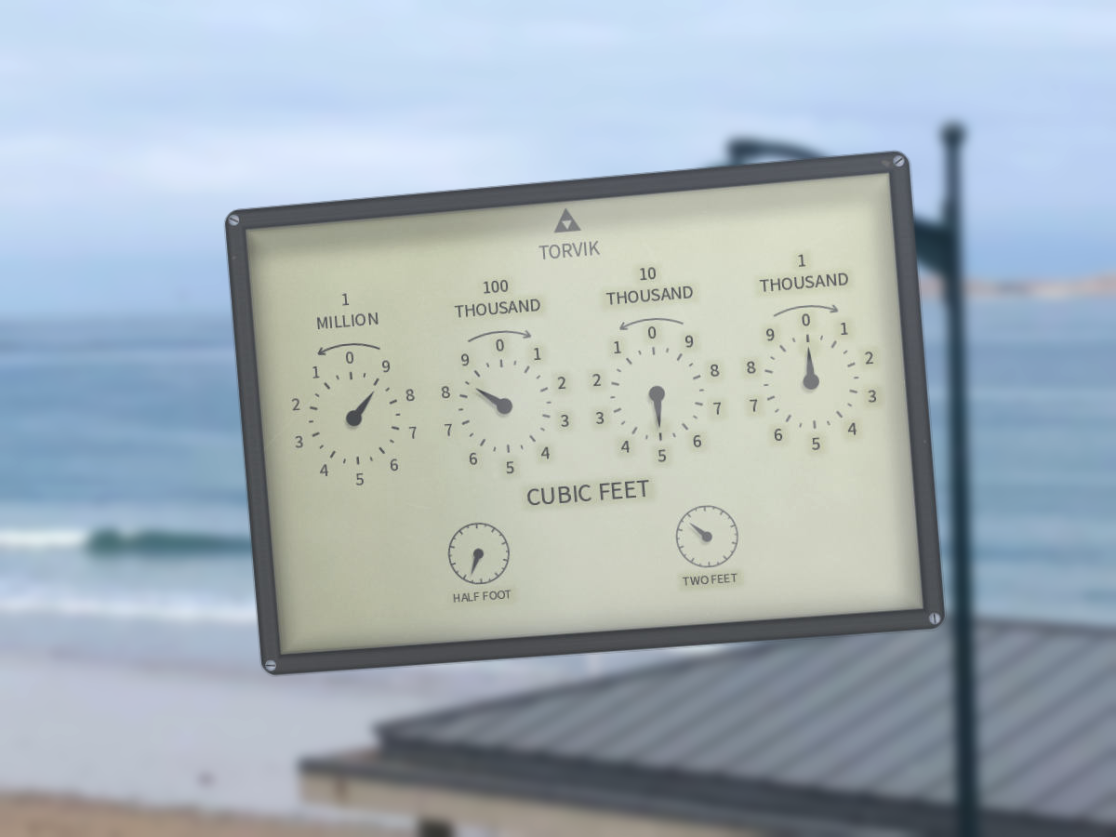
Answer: ft³ 885000
